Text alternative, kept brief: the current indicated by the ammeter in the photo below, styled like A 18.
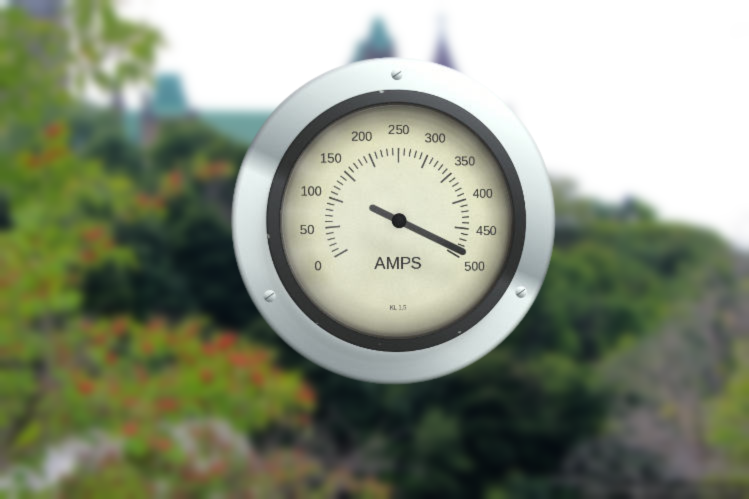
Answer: A 490
